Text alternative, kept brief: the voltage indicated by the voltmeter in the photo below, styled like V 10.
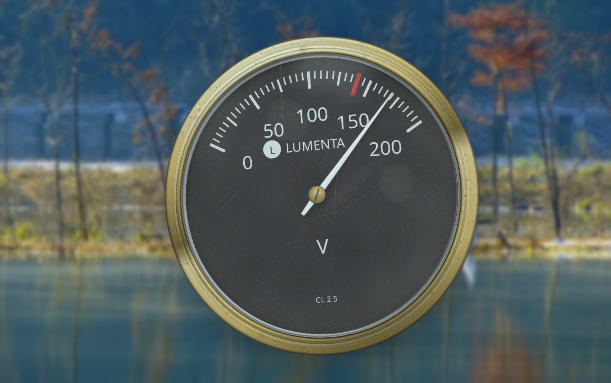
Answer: V 170
